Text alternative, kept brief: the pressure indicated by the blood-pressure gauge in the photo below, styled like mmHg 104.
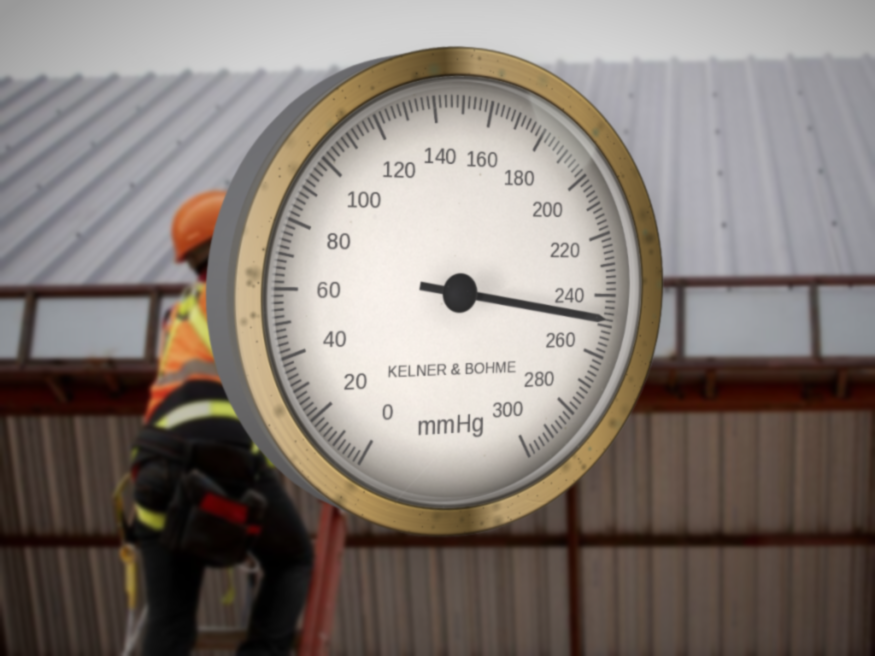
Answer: mmHg 248
